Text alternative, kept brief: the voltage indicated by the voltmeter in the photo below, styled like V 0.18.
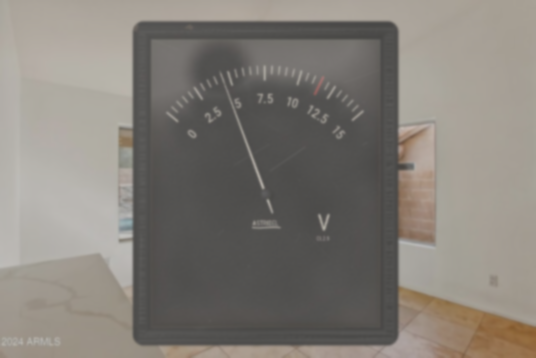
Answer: V 4.5
